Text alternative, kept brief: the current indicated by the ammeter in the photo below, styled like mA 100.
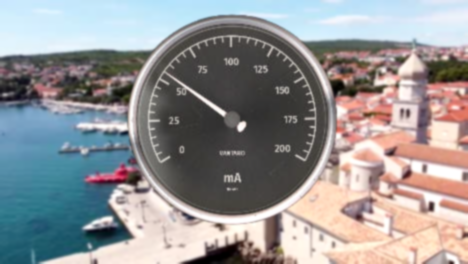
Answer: mA 55
